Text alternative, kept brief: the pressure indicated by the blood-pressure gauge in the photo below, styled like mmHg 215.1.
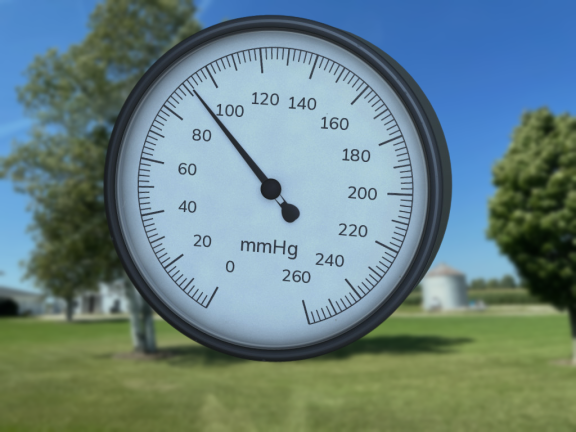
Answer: mmHg 92
